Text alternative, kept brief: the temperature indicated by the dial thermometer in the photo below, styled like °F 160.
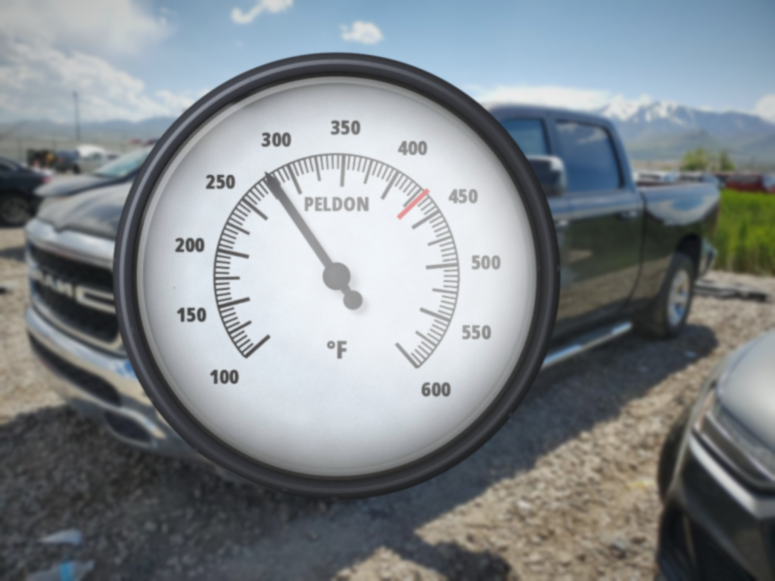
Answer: °F 280
